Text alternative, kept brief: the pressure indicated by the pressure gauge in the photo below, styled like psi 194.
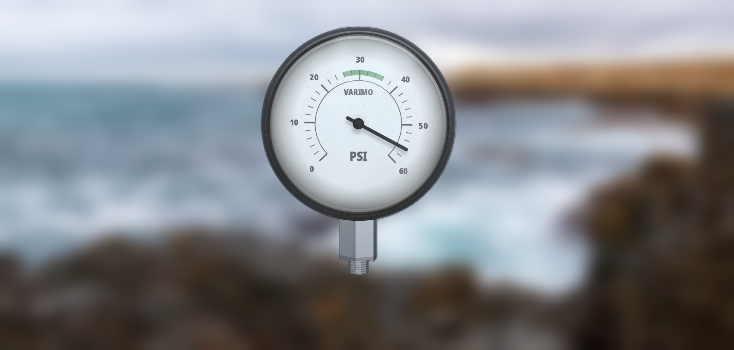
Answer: psi 56
